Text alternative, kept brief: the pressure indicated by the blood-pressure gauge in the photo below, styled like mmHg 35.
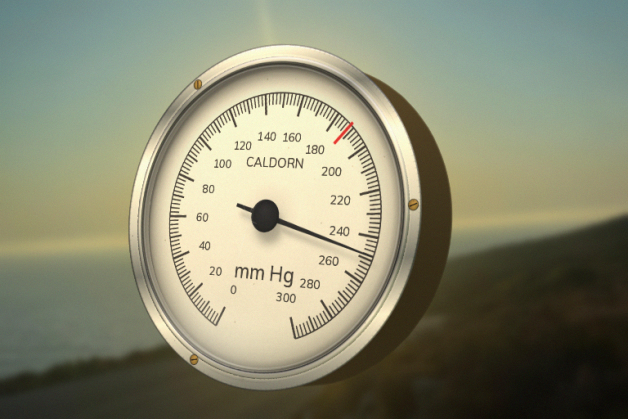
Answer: mmHg 248
